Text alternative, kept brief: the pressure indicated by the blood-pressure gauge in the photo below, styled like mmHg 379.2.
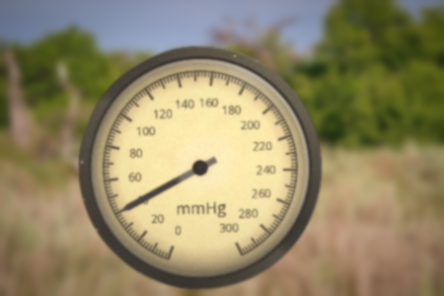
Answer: mmHg 40
